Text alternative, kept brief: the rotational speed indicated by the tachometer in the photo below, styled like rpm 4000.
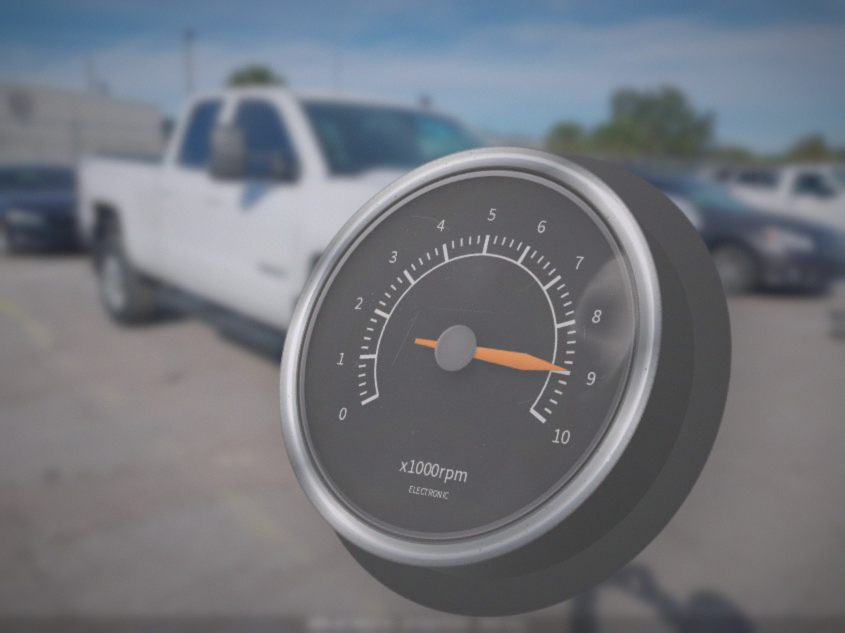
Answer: rpm 9000
